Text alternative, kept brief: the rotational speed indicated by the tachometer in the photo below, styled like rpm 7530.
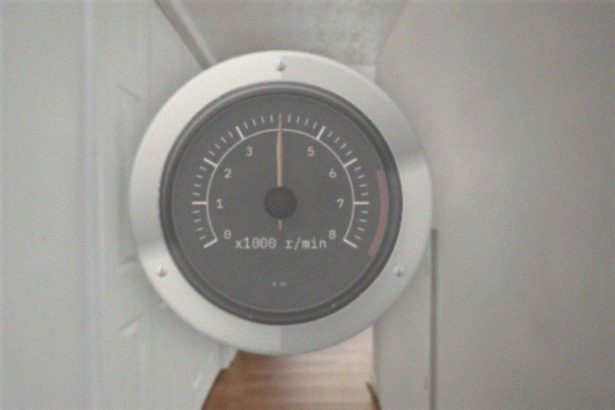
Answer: rpm 4000
